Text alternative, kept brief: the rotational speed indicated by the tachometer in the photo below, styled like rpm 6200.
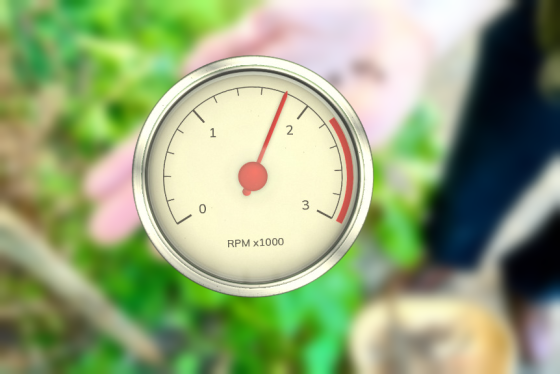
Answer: rpm 1800
